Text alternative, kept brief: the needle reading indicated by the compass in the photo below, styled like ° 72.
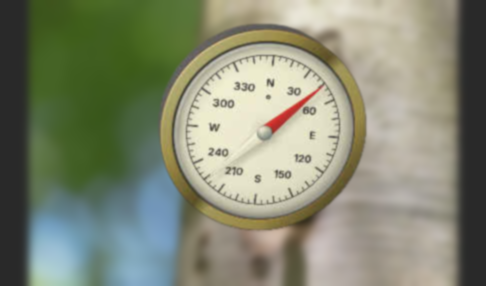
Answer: ° 45
